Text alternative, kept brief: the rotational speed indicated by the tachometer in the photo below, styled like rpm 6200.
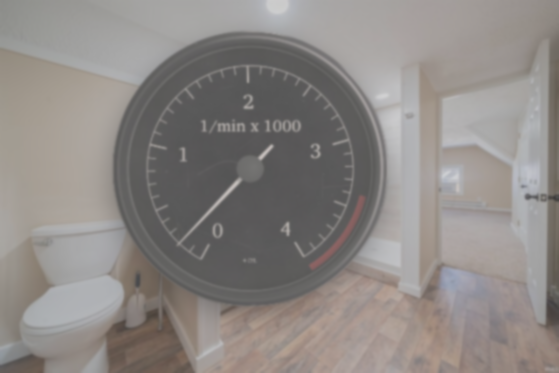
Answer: rpm 200
